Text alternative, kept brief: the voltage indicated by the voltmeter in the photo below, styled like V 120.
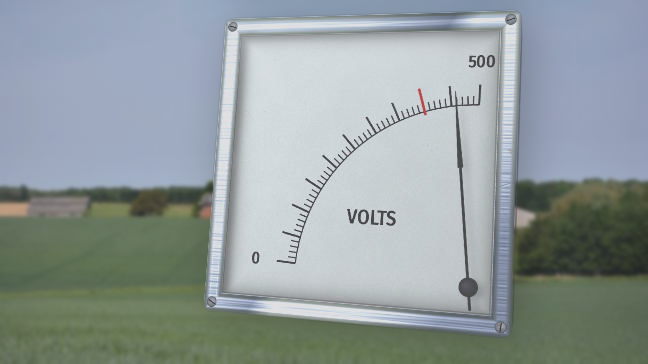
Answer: V 460
